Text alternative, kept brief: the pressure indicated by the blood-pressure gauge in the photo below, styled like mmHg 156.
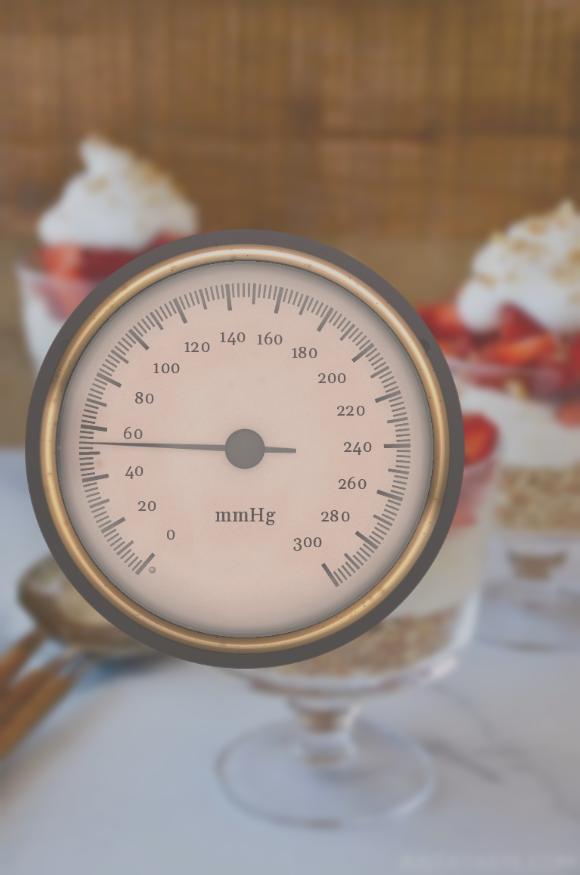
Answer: mmHg 54
